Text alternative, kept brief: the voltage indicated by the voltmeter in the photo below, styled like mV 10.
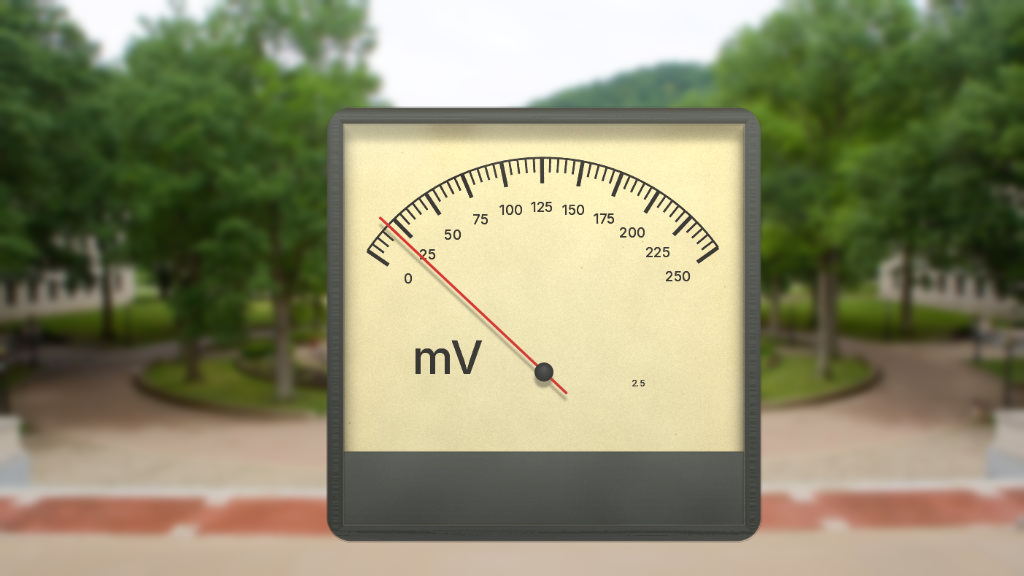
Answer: mV 20
